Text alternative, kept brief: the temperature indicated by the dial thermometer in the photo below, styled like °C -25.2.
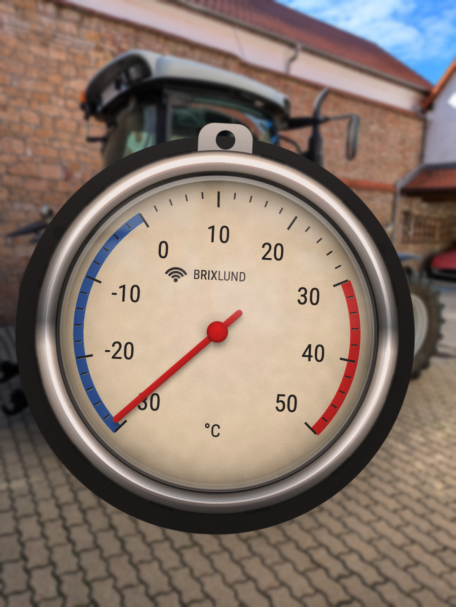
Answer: °C -29
